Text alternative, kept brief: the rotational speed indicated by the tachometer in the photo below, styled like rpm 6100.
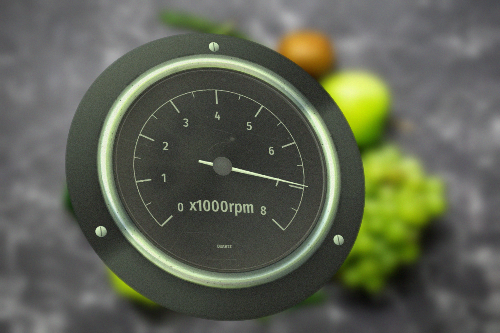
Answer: rpm 7000
